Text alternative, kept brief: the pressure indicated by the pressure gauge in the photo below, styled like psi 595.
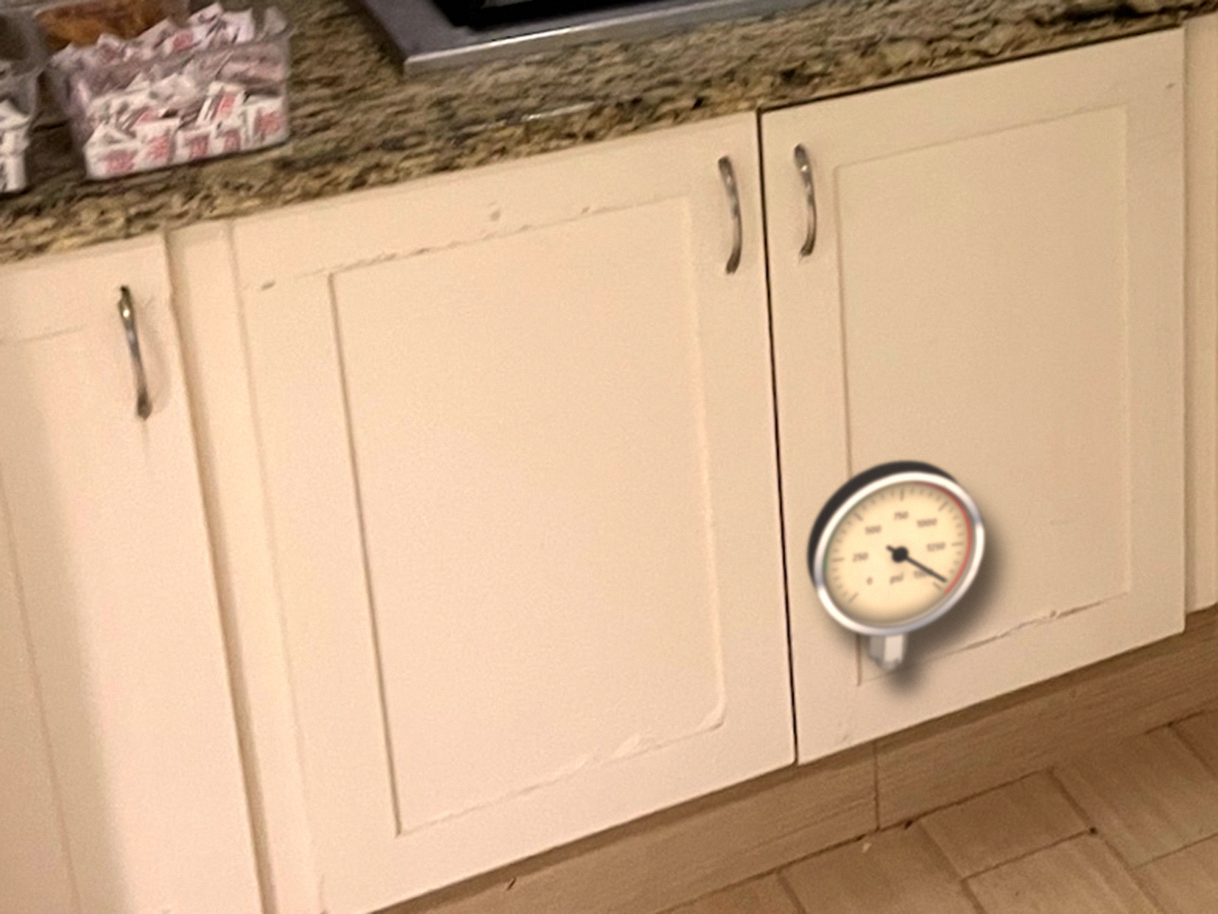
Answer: psi 1450
